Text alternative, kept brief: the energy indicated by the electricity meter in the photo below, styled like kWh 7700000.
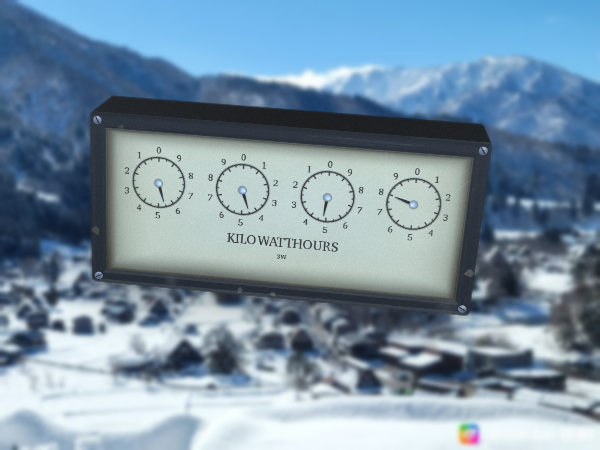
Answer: kWh 5448
